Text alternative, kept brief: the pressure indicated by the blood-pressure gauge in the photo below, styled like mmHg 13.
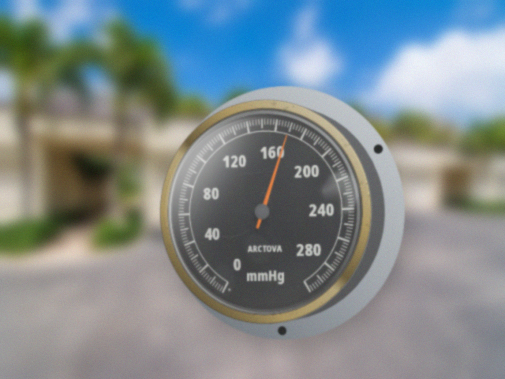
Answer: mmHg 170
